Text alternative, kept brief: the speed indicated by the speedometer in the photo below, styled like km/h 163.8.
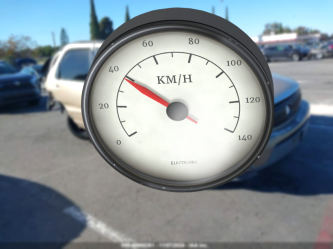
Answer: km/h 40
